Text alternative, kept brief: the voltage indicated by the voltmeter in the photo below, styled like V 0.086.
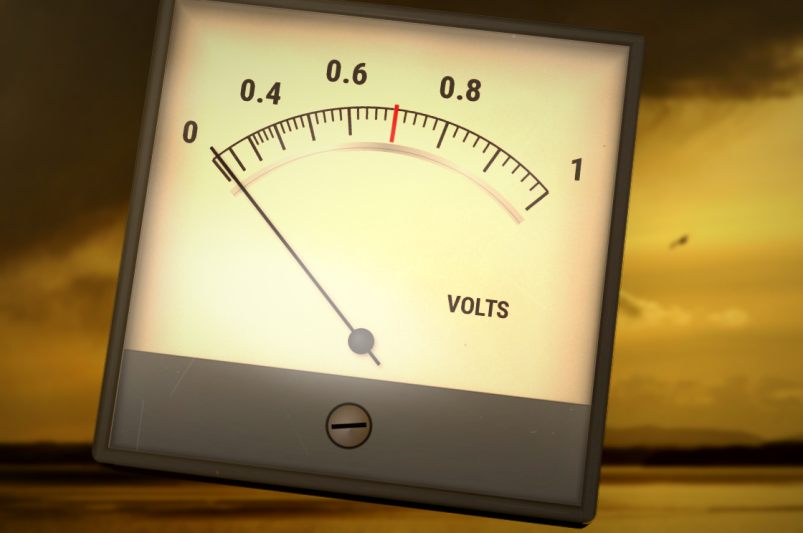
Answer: V 0.1
